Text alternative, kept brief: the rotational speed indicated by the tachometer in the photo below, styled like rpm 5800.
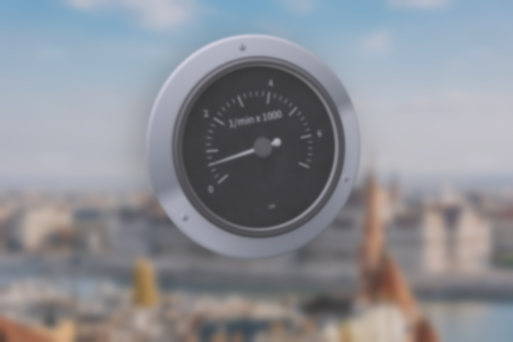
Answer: rpm 600
